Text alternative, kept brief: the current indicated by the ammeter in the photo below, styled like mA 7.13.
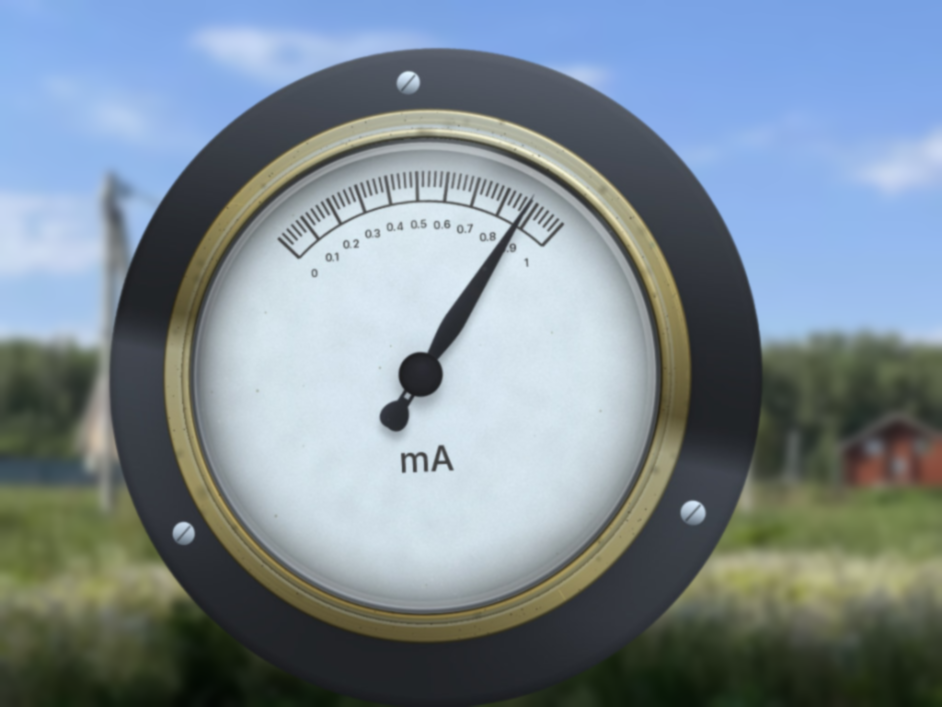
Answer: mA 0.88
